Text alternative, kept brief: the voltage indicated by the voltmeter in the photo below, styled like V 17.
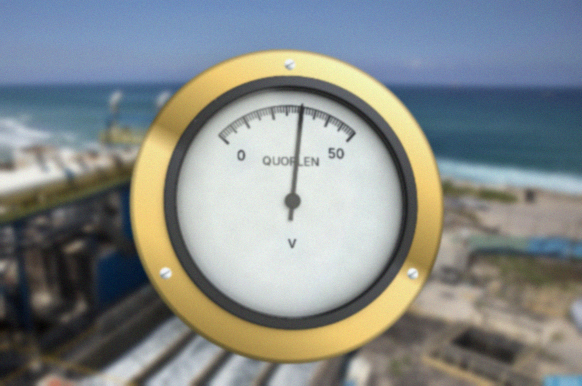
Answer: V 30
